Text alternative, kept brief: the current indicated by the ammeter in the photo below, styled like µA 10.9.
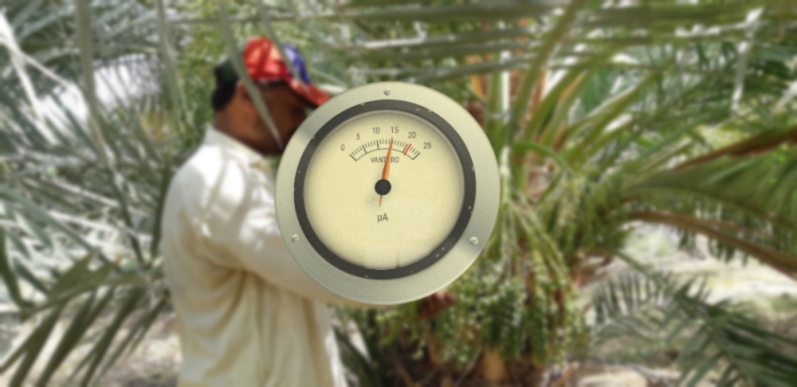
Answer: µA 15
